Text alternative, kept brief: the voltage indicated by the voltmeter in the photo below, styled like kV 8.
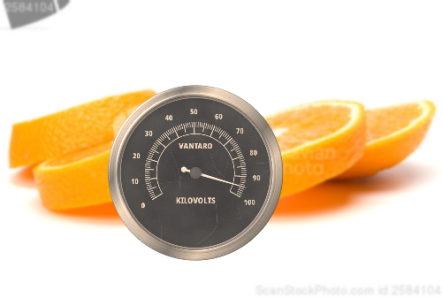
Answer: kV 95
